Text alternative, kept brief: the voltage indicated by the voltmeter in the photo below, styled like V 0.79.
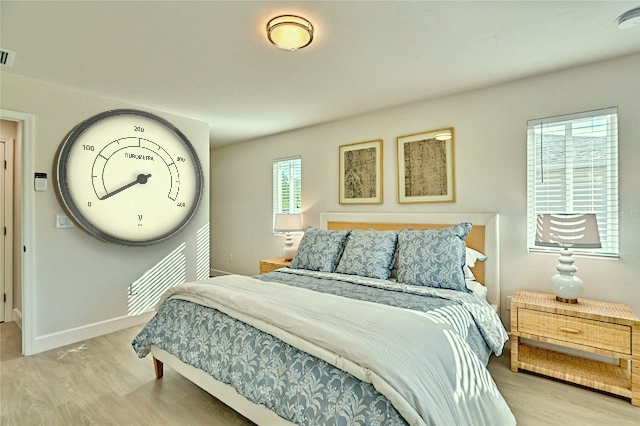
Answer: V 0
